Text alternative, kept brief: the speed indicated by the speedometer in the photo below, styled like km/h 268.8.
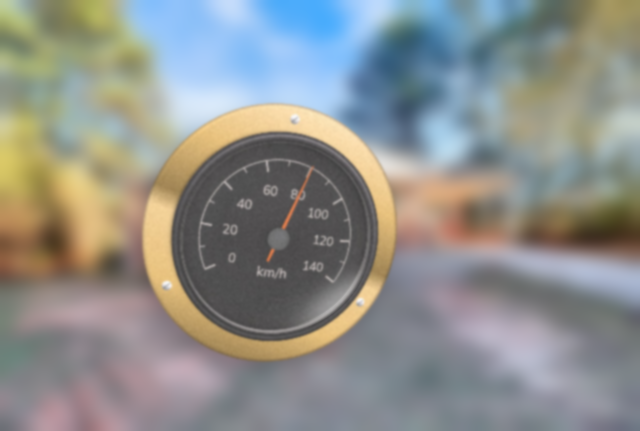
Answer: km/h 80
